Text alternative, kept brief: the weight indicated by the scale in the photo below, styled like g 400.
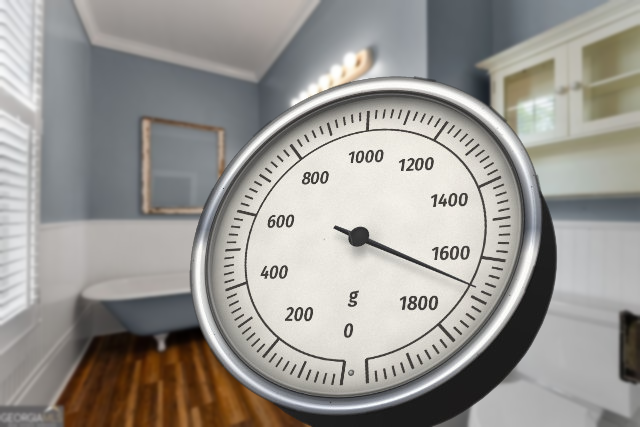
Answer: g 1680
